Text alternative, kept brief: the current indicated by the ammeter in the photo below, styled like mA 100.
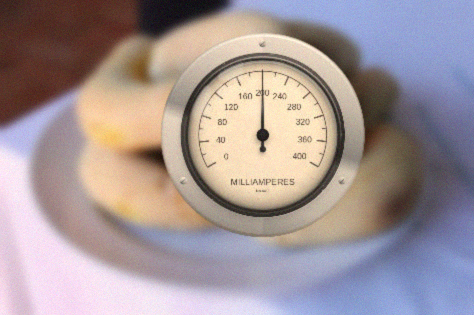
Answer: mA 200
